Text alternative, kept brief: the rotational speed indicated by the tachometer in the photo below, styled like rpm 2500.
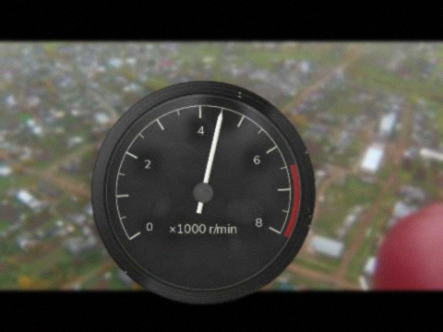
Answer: rpm 4500
